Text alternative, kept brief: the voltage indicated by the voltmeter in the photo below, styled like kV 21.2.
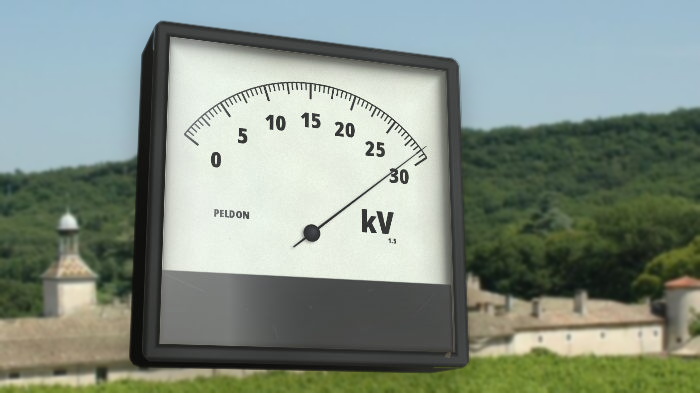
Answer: kV 29
